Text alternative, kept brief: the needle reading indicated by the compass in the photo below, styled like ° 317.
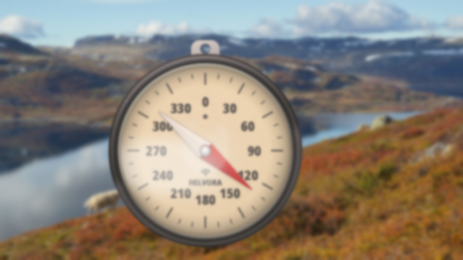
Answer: ° 130
